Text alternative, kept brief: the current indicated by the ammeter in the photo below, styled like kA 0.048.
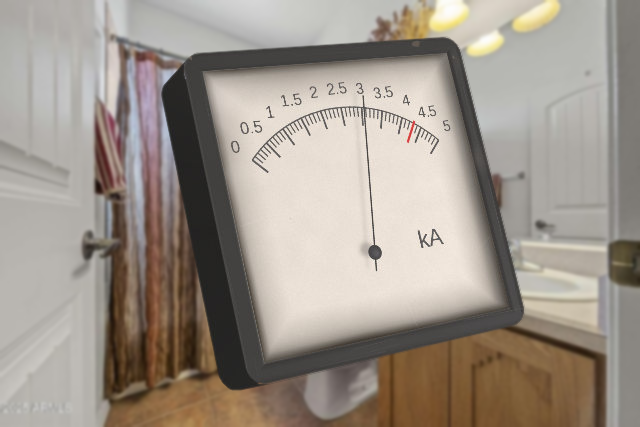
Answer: kA 3
